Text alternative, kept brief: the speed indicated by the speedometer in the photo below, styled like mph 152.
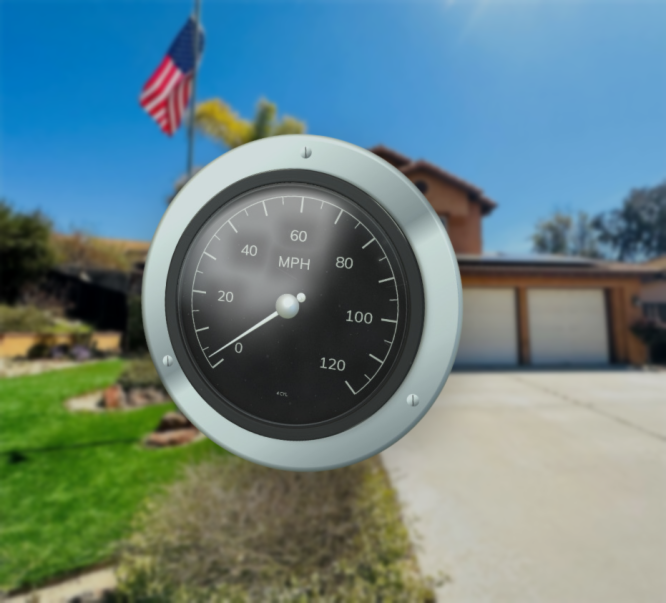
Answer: mph 2.5
